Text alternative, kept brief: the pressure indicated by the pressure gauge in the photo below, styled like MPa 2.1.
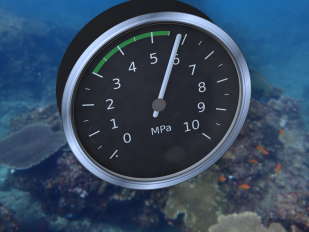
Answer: MPa 5.75
